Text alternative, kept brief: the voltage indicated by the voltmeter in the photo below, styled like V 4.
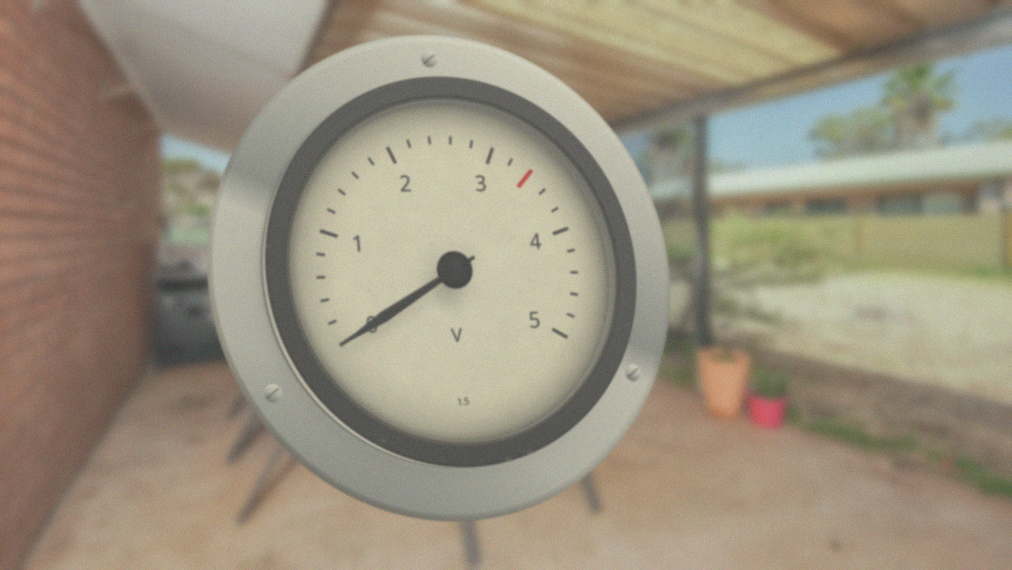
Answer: V 0
